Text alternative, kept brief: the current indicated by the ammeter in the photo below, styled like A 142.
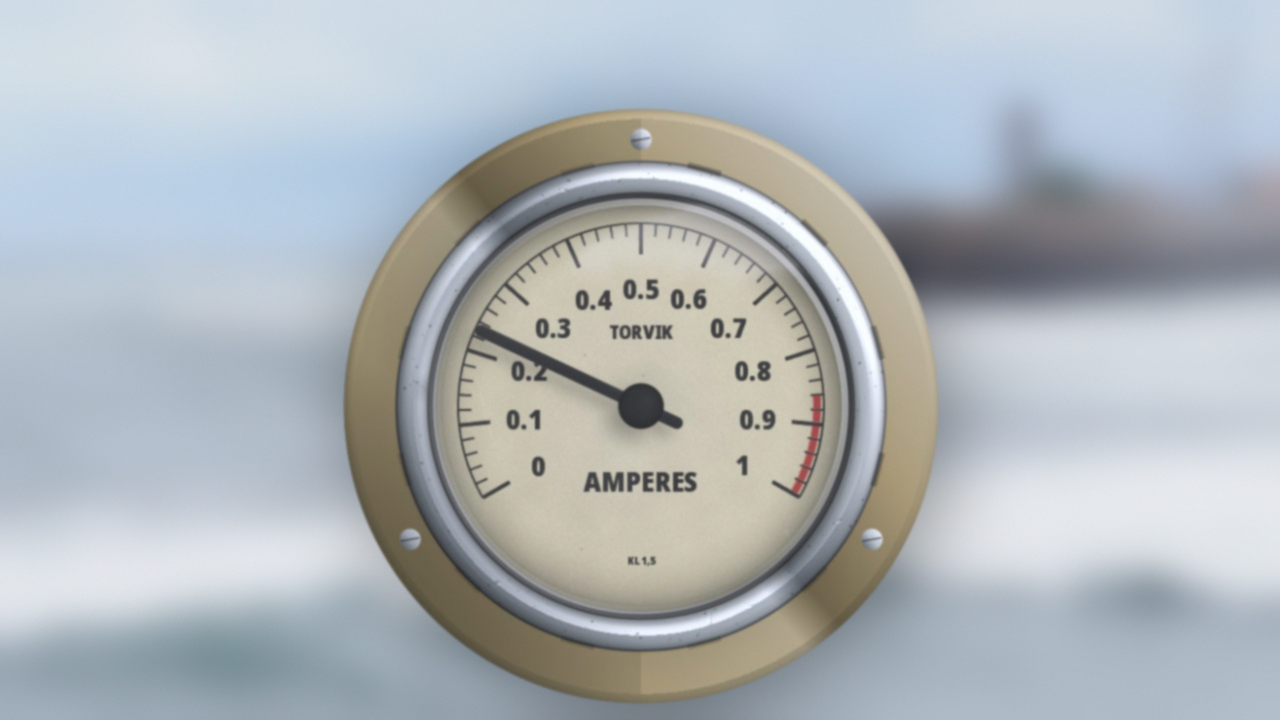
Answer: A 0.23
